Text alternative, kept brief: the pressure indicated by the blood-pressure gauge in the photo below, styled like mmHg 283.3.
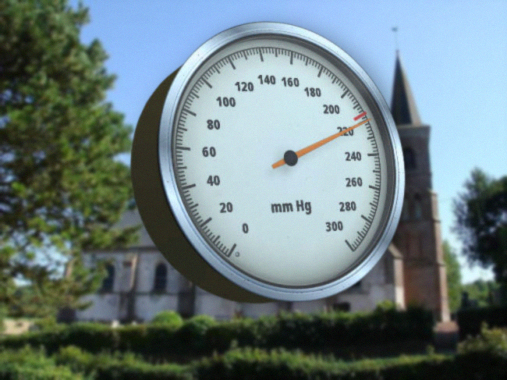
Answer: mmHg 220
